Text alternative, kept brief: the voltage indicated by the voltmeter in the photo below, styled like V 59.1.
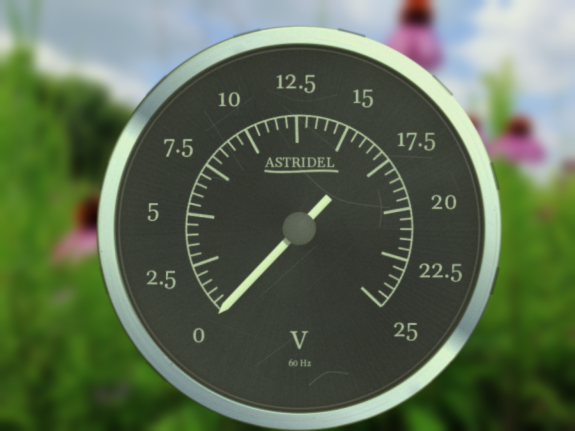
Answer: V 0
